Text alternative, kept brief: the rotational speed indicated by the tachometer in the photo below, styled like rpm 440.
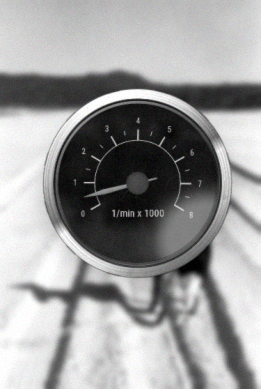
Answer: rpm 500
